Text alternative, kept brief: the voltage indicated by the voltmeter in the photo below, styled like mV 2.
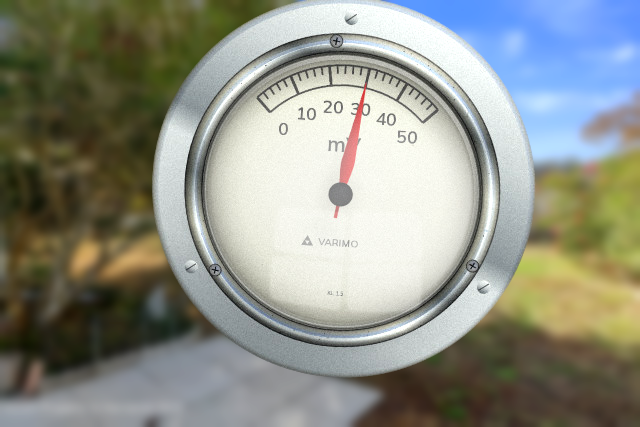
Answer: mV 30
